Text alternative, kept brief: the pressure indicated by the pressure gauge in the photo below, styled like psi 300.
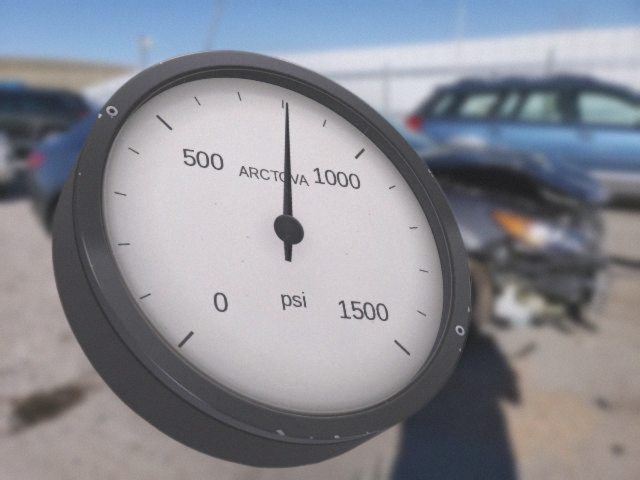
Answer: psi 800
